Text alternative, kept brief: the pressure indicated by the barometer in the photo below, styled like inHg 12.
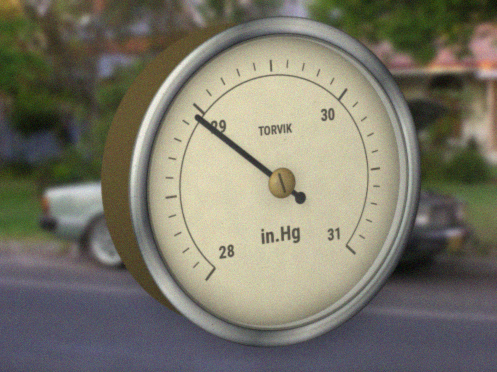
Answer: inHg 28.95
